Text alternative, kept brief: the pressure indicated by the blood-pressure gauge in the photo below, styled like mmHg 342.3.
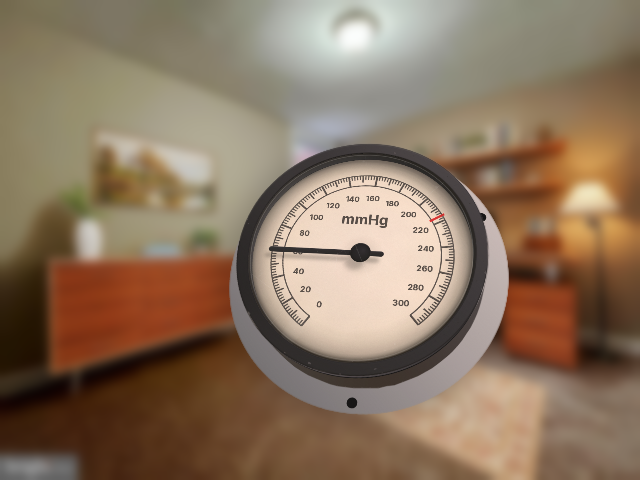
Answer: mmHg 60
